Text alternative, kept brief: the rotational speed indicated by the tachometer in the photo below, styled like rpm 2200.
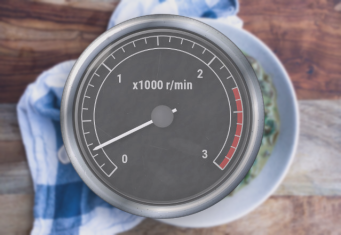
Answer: rpm 250
